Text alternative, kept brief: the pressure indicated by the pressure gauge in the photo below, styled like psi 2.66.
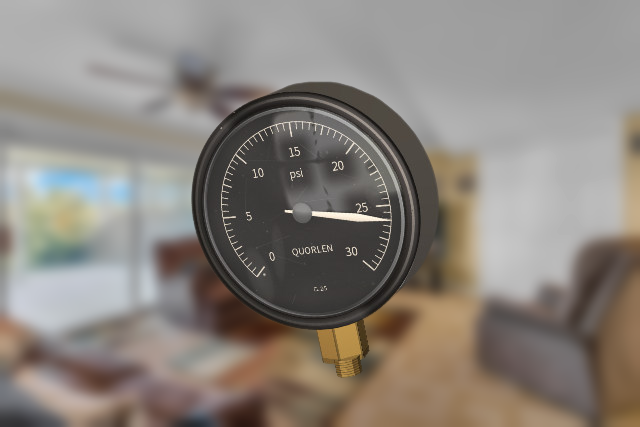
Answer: psi 26
